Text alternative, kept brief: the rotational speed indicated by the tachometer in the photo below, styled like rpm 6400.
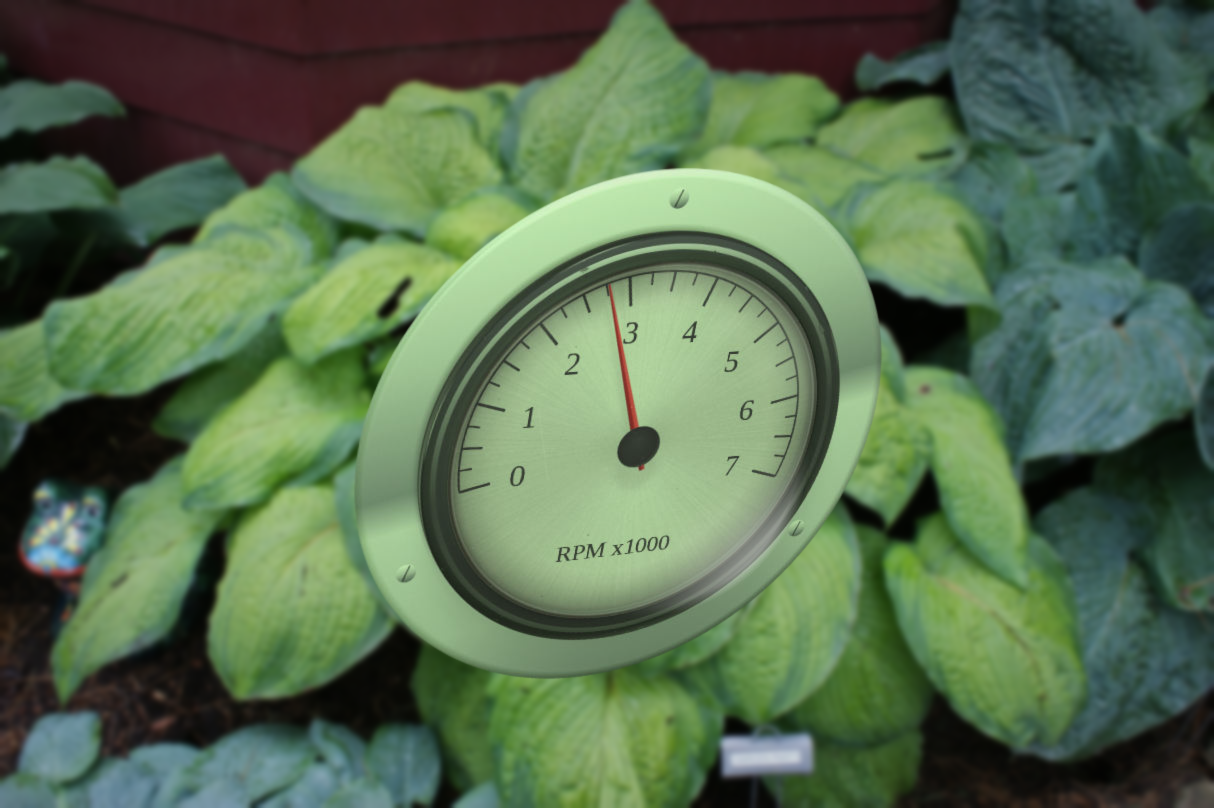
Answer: rpm 2750
